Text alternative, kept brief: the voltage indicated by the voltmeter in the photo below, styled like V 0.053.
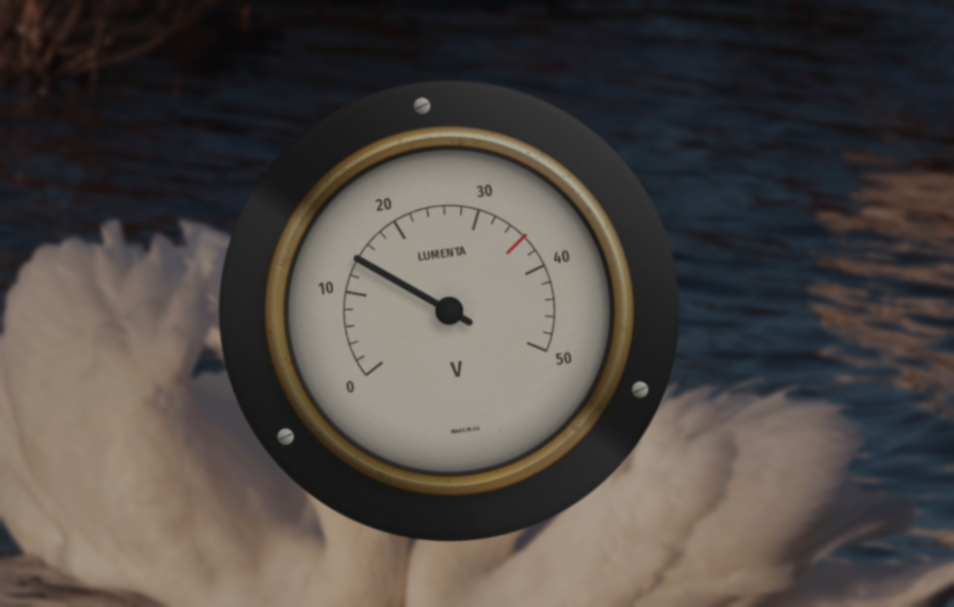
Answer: V 14
